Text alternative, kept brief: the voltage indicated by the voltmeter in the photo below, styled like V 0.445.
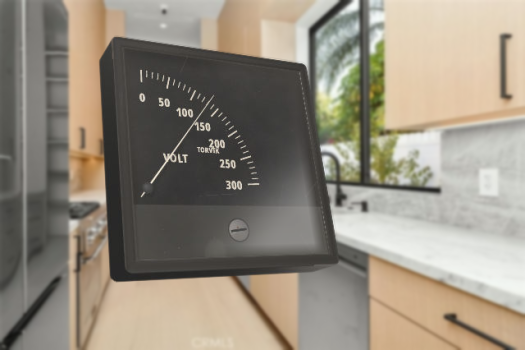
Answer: V 130
